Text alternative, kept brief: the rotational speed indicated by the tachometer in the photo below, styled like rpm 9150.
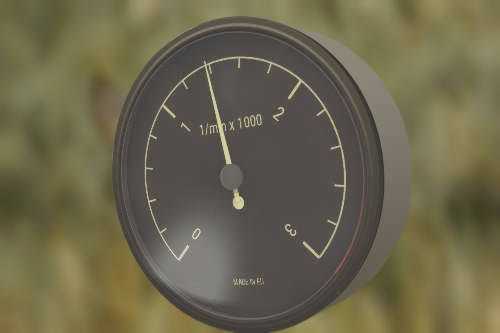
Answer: rpm 1400
